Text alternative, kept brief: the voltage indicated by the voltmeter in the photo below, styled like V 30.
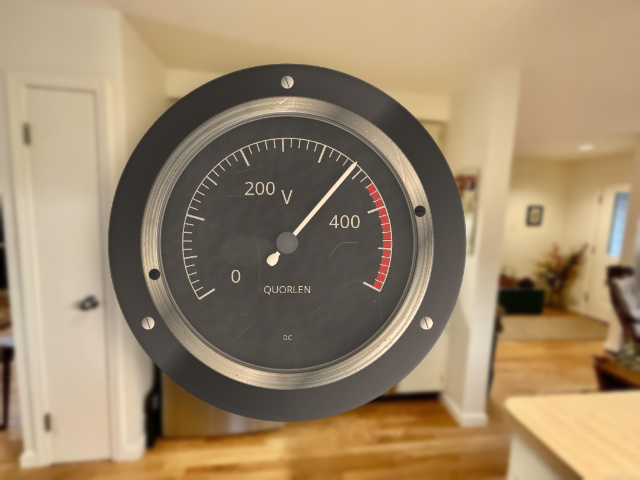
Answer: V 340
